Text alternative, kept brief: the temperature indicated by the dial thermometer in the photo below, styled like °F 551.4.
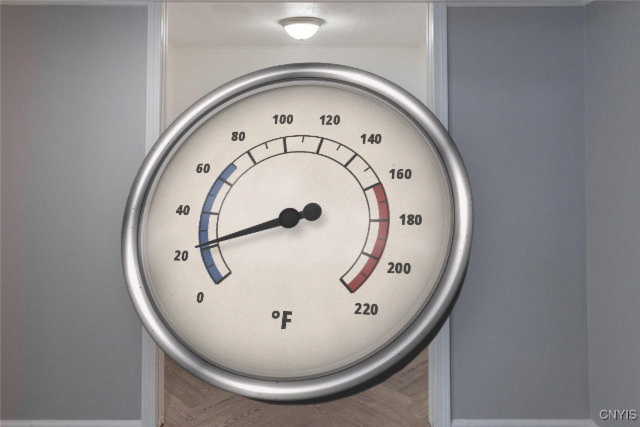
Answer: °F 20
